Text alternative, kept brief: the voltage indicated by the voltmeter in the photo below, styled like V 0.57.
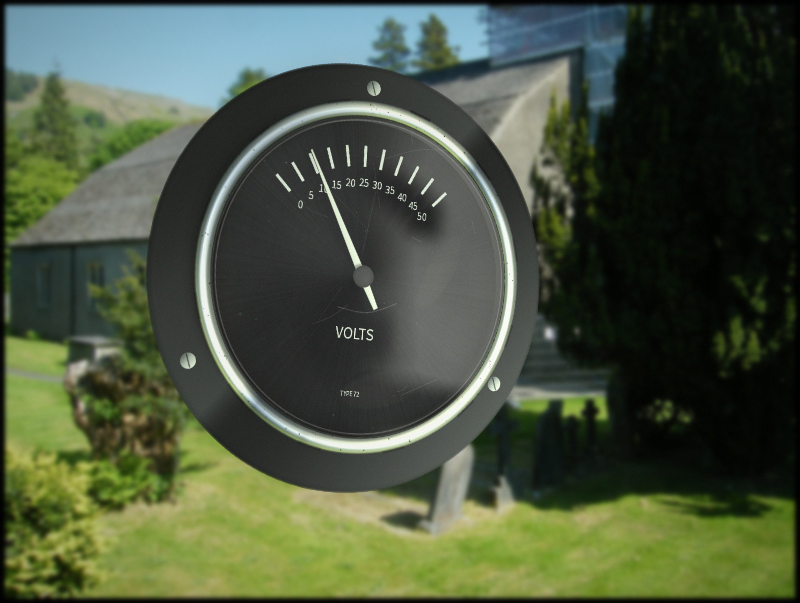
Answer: V 10
